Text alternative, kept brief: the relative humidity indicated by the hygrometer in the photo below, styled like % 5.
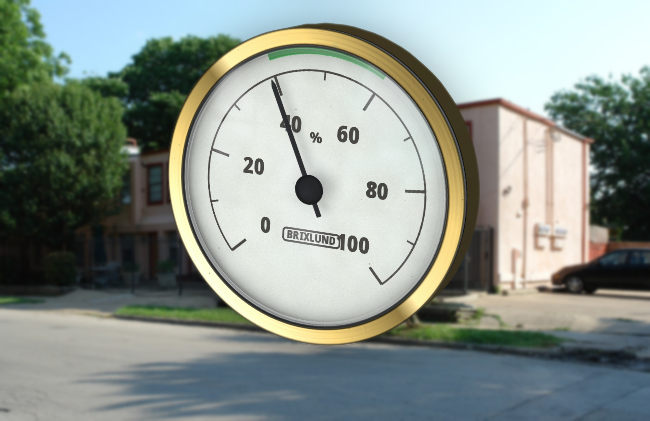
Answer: % 40
